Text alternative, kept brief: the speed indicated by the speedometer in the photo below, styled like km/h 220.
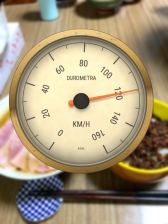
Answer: km/h 120
